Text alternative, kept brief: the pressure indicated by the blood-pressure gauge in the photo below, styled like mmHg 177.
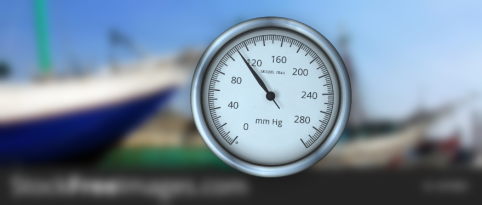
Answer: mmHg 110
